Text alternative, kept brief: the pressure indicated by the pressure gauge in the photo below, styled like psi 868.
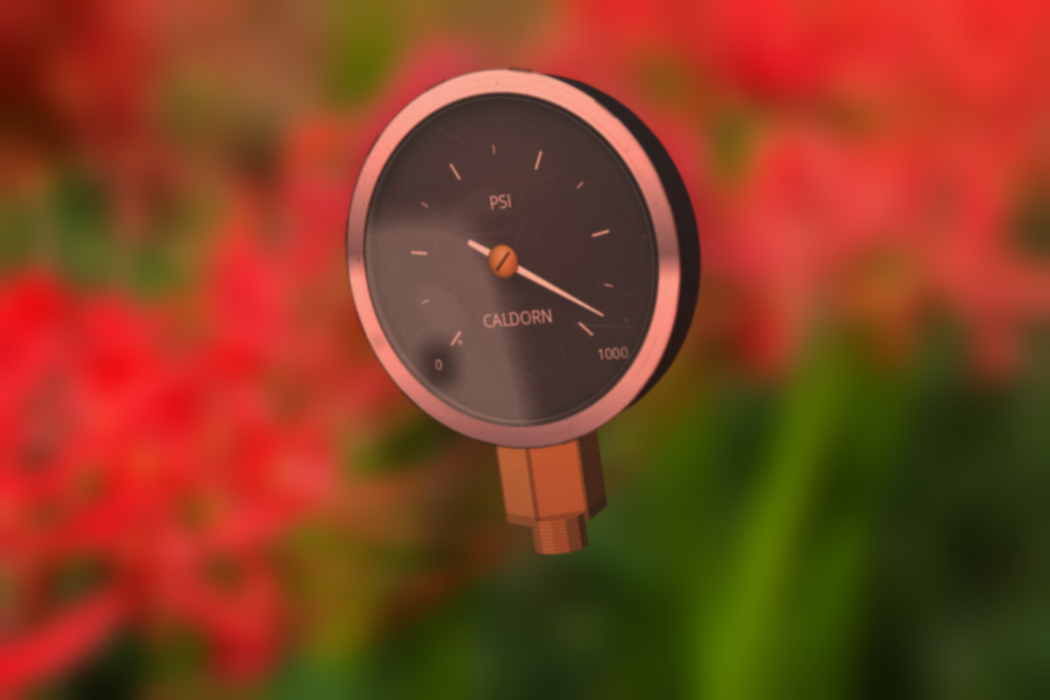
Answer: psi 950
